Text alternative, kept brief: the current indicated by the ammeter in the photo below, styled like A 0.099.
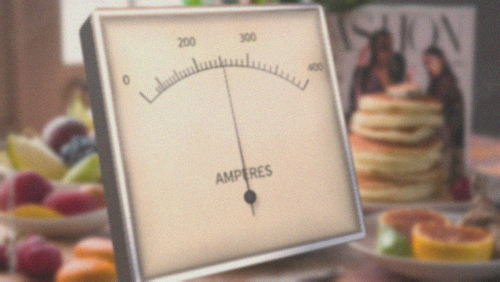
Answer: A 250
